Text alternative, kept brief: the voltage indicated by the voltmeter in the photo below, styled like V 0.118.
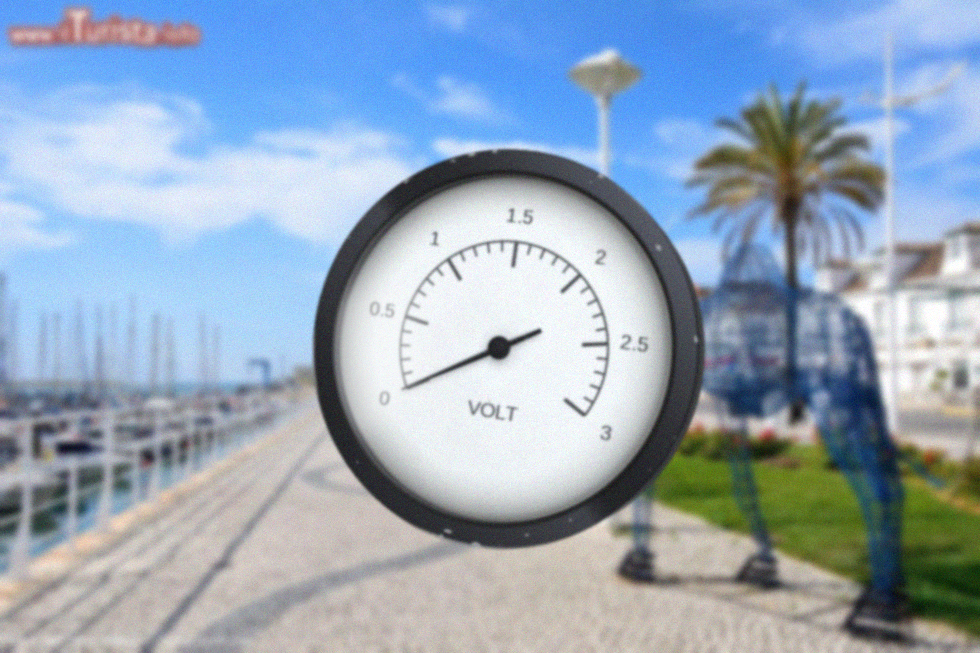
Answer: V 0
